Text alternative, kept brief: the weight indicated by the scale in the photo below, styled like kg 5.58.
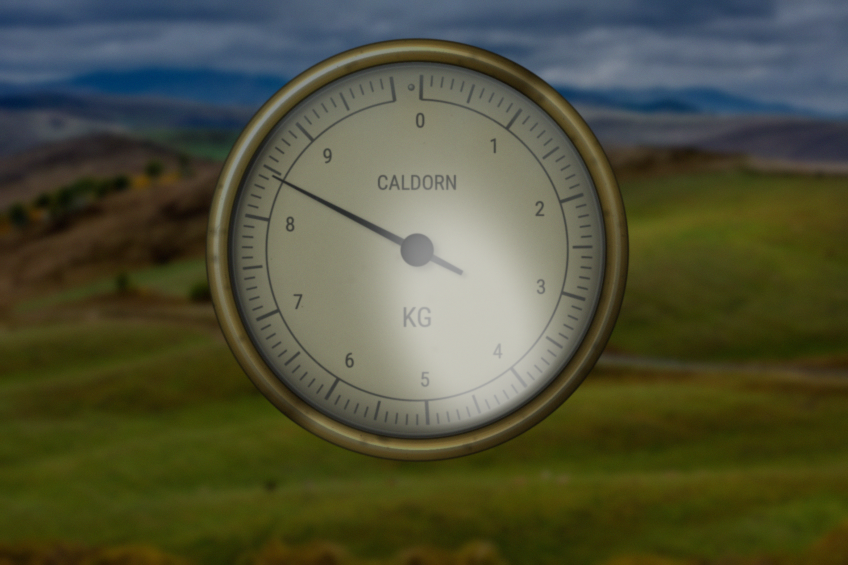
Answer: kg 8.45
